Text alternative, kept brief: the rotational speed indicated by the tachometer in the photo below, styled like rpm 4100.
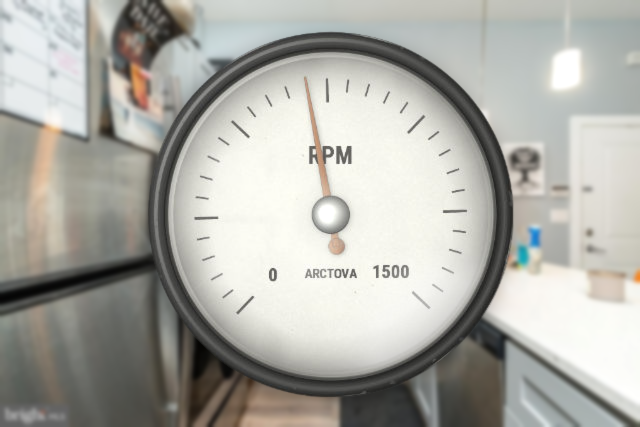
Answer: rpm 700
